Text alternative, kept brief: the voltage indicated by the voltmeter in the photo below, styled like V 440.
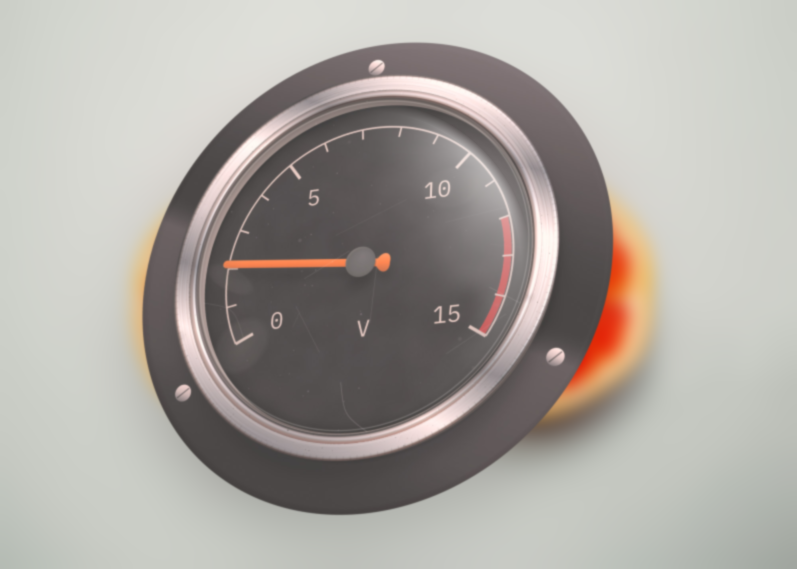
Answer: V 2
